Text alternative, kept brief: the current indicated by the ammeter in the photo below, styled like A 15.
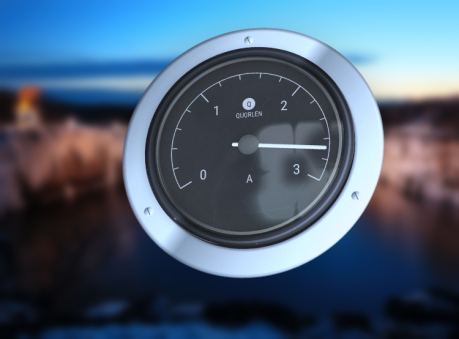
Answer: A 2.7
